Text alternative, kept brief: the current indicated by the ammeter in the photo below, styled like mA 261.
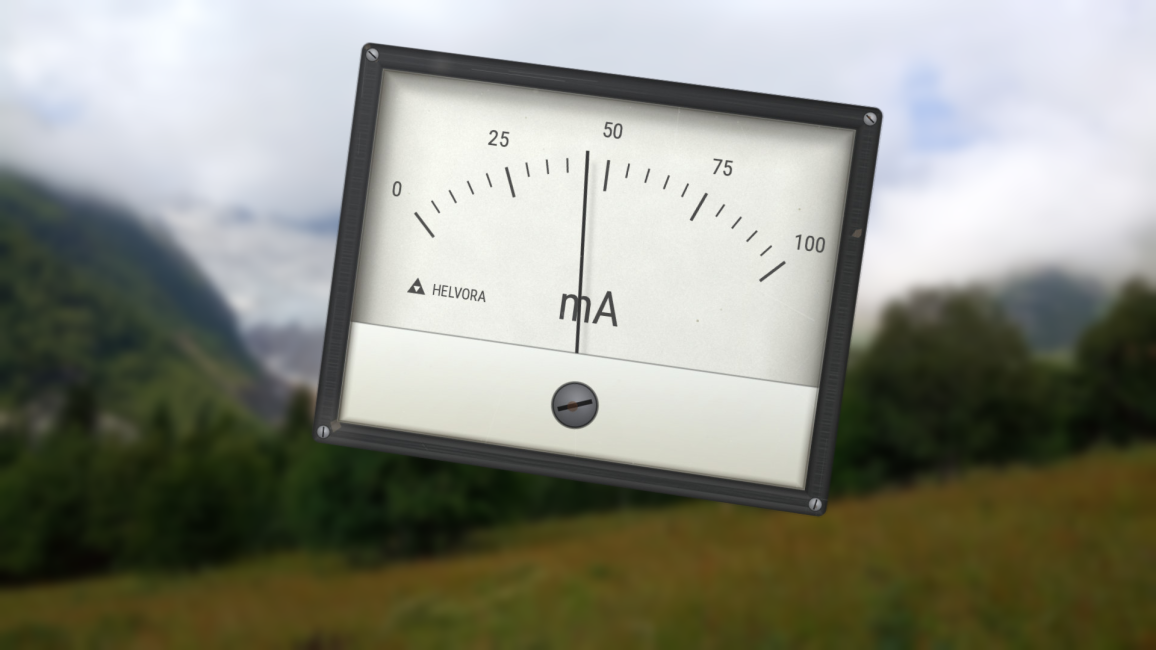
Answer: mA 45
